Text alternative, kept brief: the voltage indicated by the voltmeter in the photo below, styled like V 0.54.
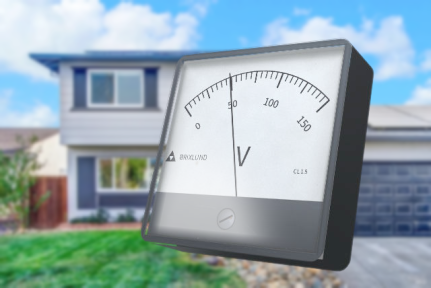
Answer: V 50
